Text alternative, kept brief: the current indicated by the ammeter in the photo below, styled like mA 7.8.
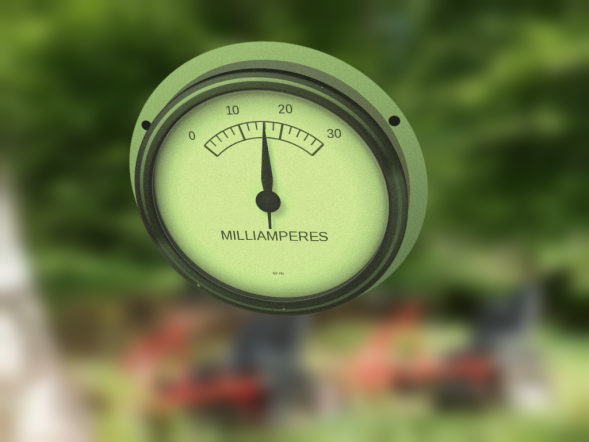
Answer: mA 16
